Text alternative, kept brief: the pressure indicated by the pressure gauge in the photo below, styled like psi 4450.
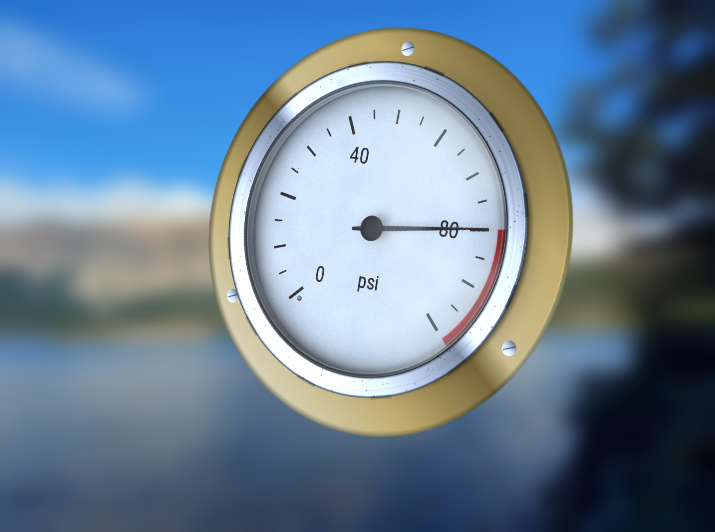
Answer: psi 80
